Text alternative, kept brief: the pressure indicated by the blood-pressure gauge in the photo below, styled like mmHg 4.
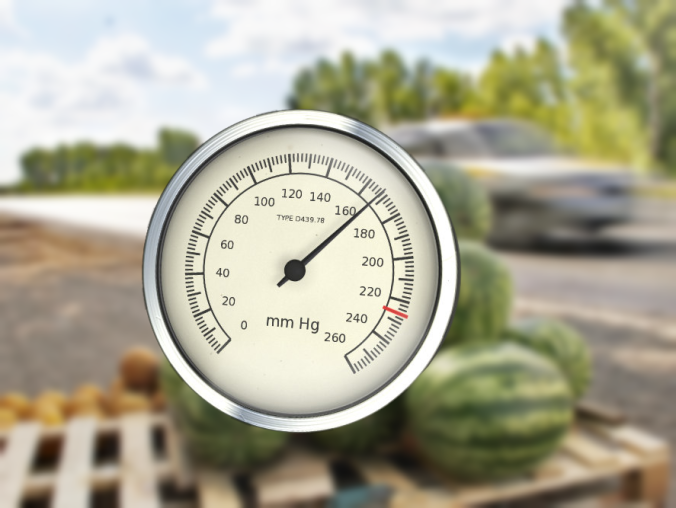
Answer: mmHg 168
